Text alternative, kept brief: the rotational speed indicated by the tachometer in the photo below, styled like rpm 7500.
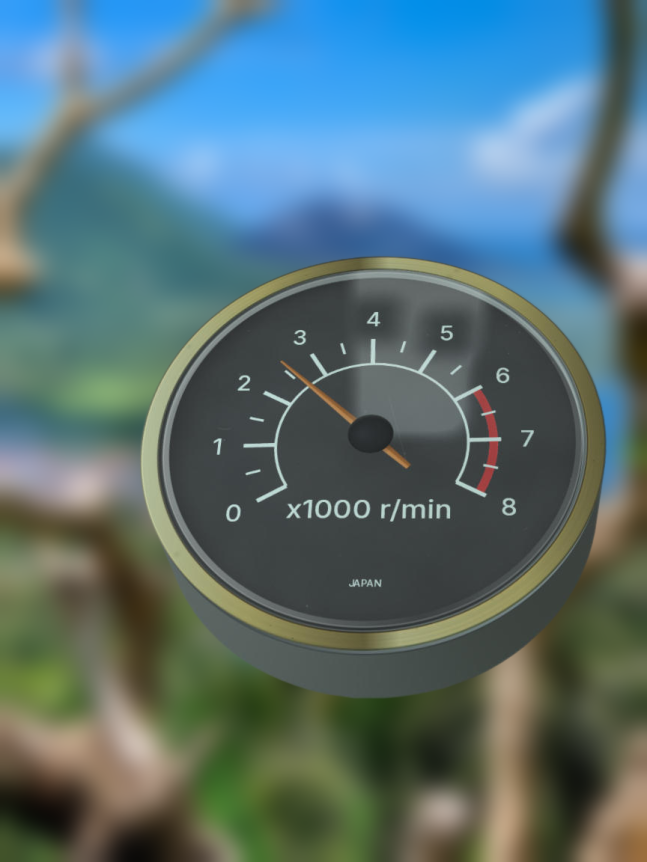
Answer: rpm 2500
